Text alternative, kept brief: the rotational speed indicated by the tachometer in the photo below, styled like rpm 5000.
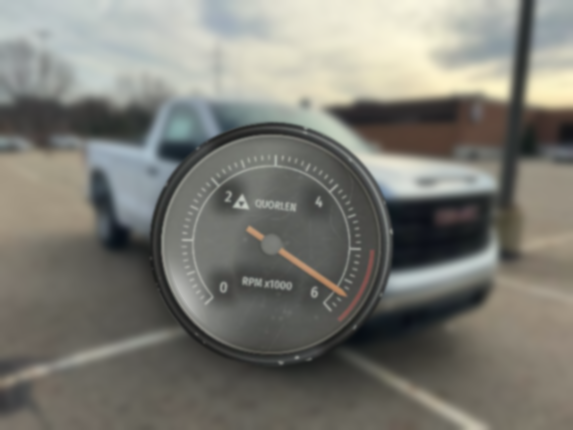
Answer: rpm 5700
